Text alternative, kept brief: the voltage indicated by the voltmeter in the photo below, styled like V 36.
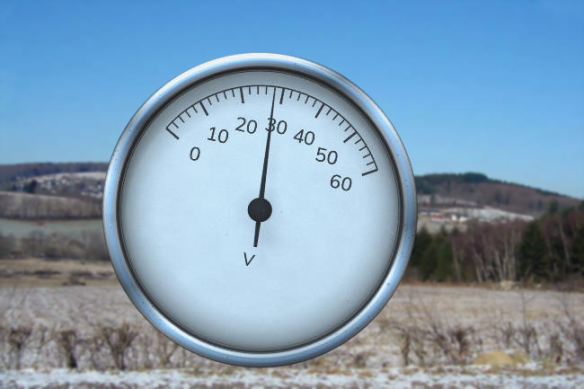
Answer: V 28
